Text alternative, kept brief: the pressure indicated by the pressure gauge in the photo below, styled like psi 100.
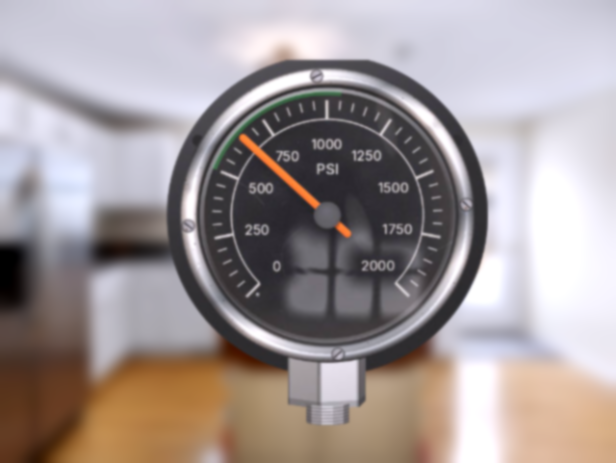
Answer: psi 650
